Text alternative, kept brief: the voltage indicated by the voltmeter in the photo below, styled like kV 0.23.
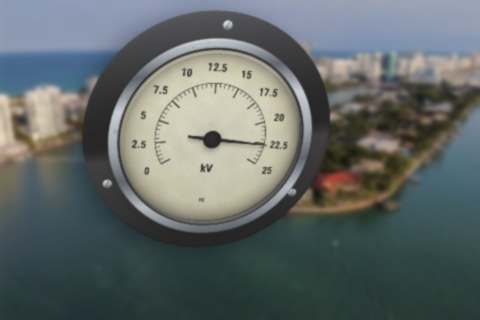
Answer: kV 22.5
